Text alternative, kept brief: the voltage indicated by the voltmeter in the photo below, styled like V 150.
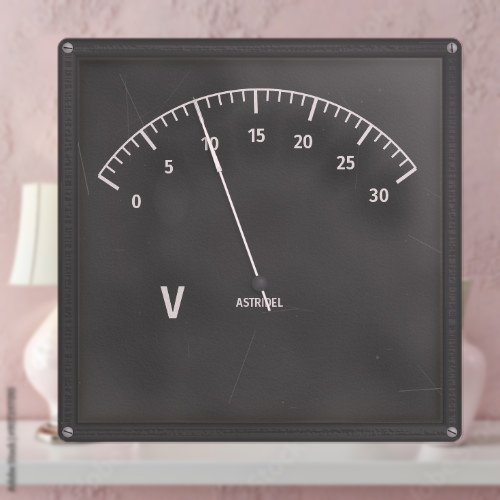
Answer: V 10
